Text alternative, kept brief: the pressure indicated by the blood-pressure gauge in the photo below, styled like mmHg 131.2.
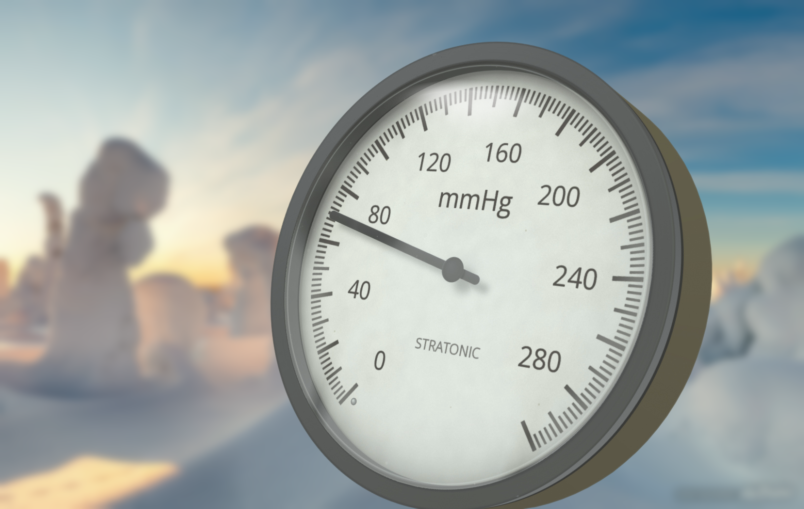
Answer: mmHg 70
